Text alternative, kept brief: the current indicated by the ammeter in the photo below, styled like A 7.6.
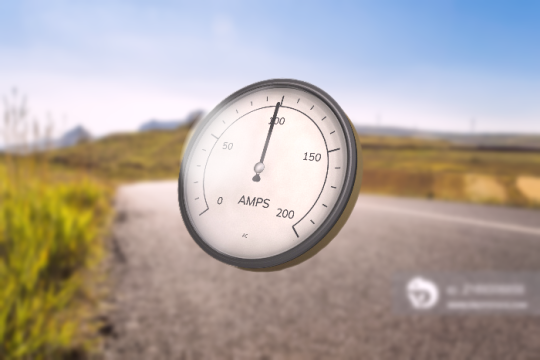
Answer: A 100
